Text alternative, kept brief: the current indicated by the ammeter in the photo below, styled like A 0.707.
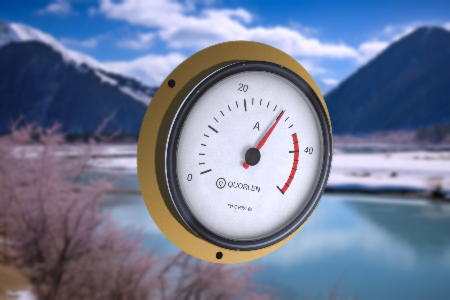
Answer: A 30
